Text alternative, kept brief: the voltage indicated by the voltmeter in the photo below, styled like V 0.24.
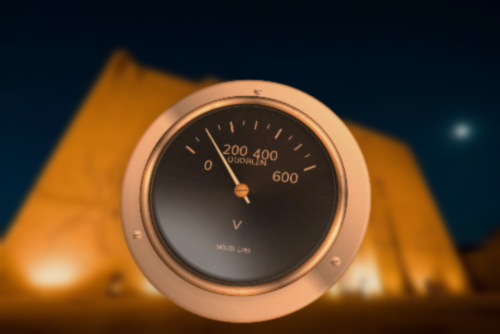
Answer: V 100
